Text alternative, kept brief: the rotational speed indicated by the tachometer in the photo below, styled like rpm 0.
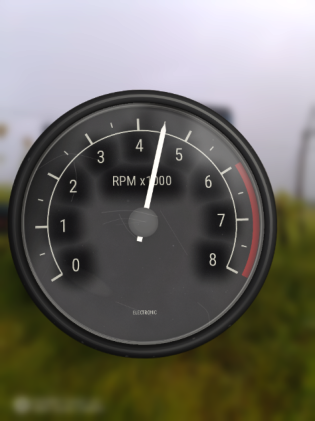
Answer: rpm 4500
